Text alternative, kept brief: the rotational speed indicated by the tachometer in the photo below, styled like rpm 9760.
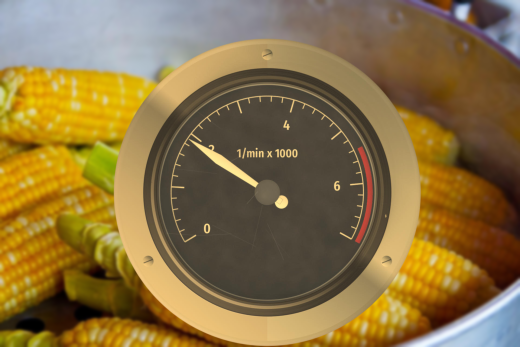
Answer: rpm 1900
